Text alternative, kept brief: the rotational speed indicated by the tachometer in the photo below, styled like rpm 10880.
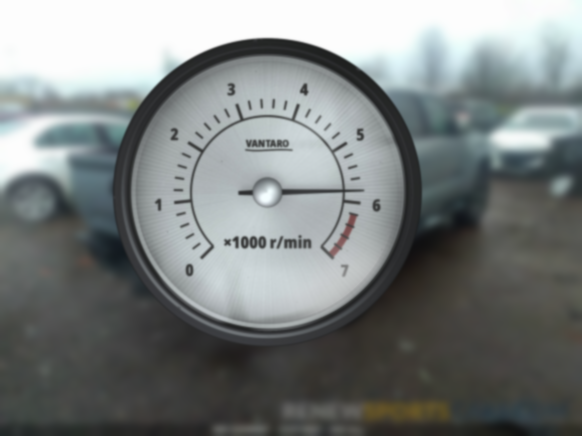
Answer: rpm 5800
